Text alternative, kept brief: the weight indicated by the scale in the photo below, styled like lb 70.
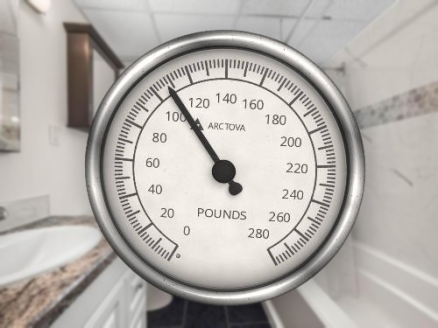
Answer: lb 108
